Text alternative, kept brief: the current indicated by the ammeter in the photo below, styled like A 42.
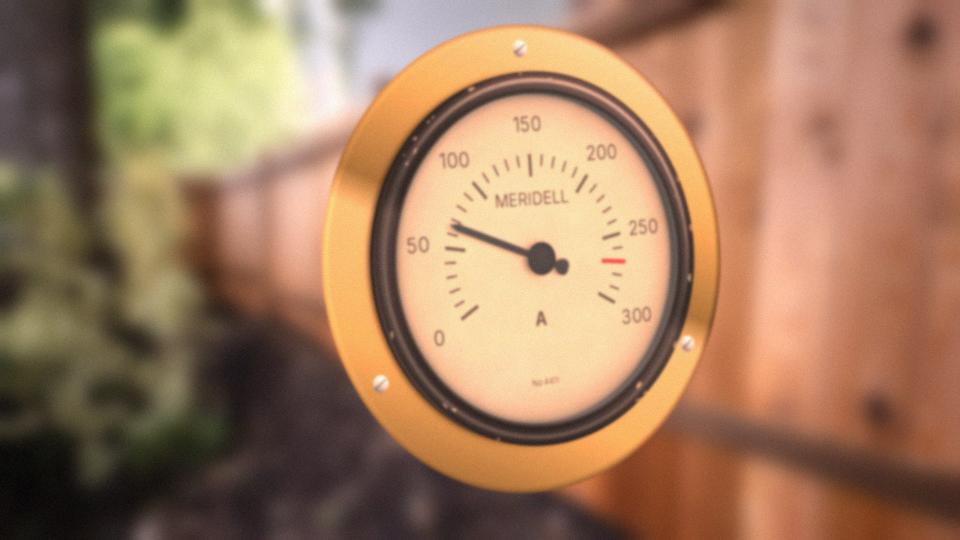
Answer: A 65
